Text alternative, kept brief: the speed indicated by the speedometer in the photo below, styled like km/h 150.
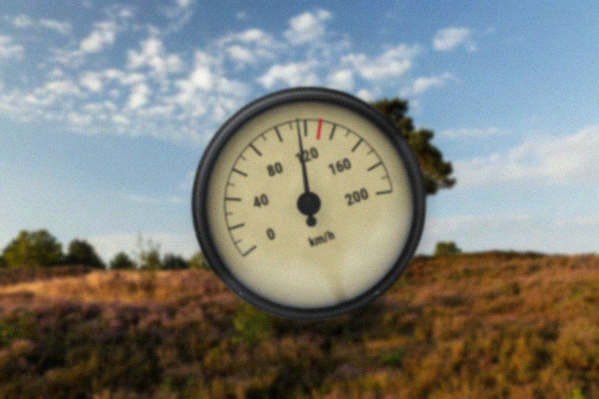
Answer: km/h 115
